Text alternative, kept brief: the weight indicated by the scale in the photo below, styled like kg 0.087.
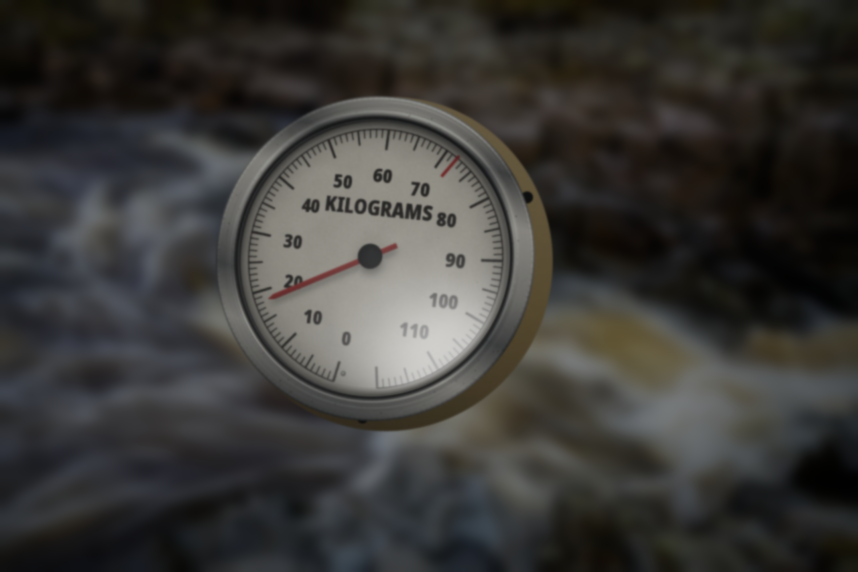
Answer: kg 18
